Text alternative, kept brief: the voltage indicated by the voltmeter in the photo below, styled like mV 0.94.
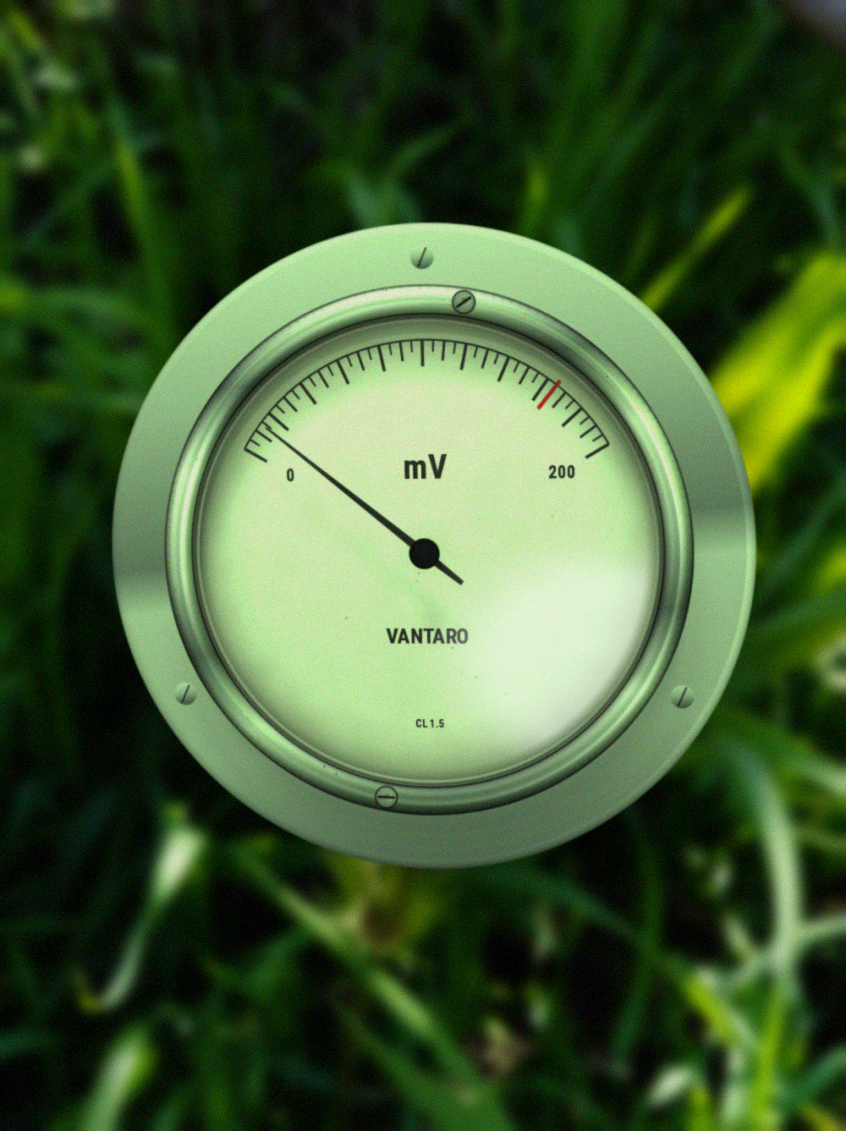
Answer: mV 15
